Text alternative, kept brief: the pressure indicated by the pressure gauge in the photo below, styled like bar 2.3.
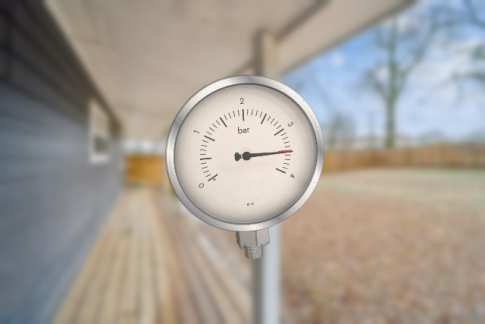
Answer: bar 3.5
